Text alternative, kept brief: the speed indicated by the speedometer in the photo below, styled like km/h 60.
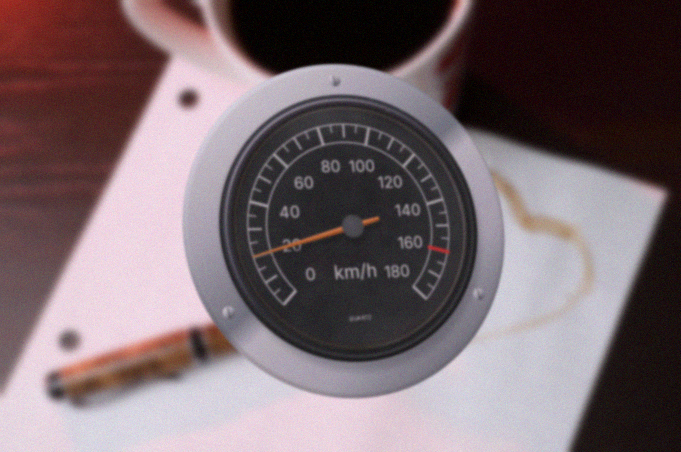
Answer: km/h 20
